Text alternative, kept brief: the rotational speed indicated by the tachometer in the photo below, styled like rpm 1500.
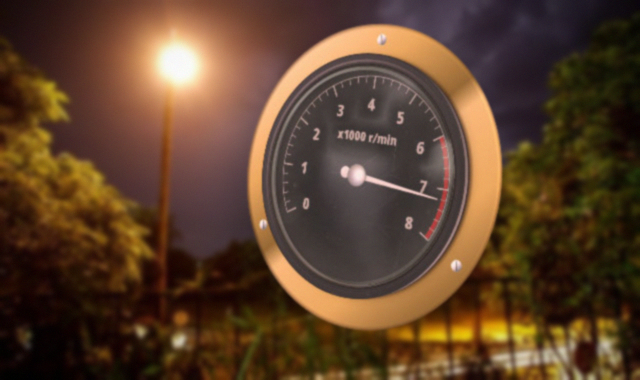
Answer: rpm 7200
